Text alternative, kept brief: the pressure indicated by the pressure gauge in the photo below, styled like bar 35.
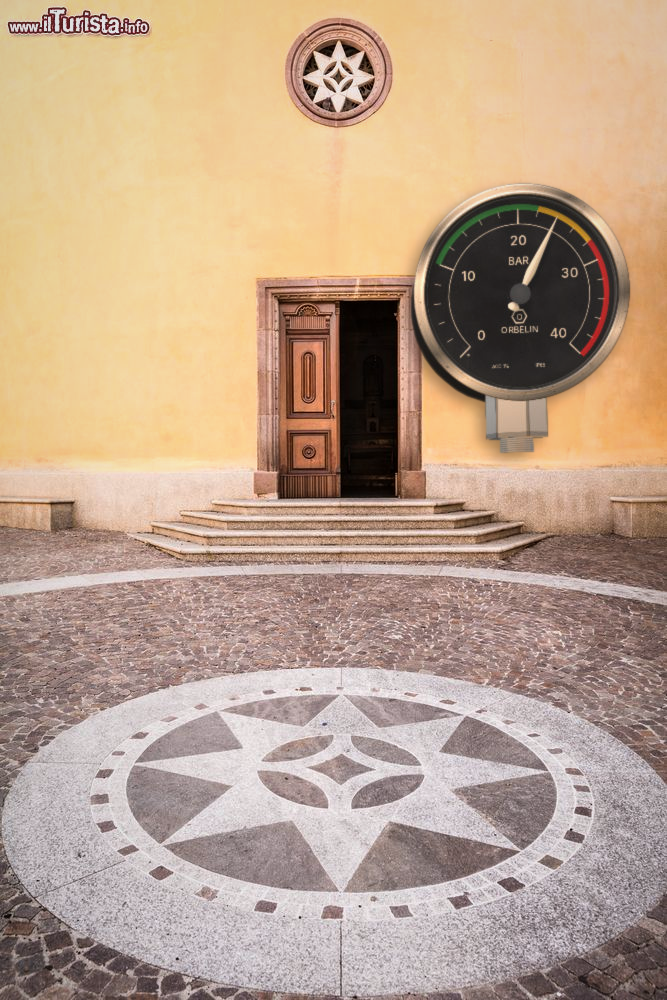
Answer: bar 24
